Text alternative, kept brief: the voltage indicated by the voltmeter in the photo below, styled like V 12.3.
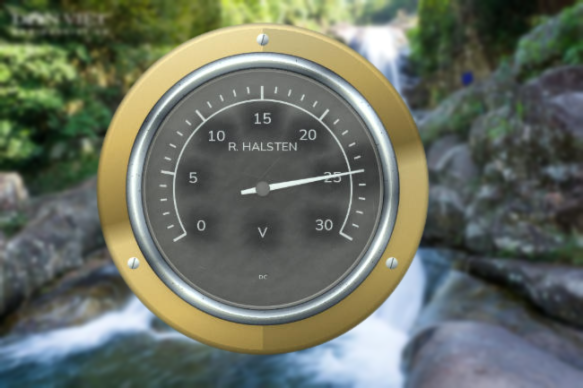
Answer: V 25
